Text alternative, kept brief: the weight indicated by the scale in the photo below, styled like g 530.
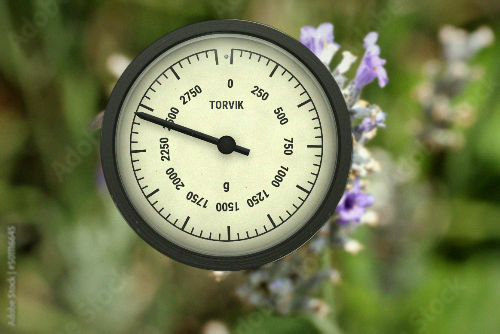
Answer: g 2450
